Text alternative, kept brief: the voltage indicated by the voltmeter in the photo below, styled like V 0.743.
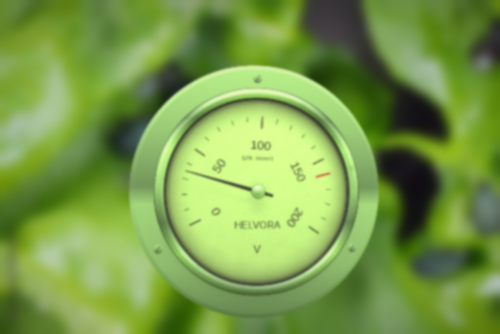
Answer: V 35
